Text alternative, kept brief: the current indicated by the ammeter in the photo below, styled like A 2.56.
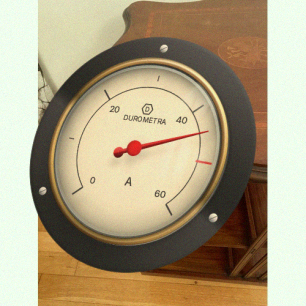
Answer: A 45
